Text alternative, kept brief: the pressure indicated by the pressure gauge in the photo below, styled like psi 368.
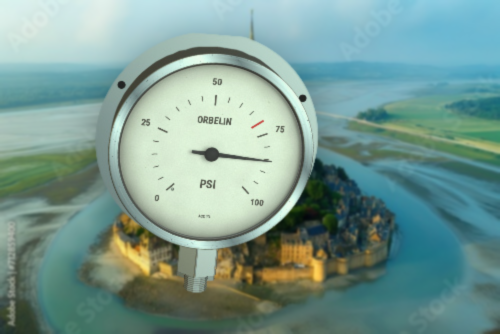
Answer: psi 85
